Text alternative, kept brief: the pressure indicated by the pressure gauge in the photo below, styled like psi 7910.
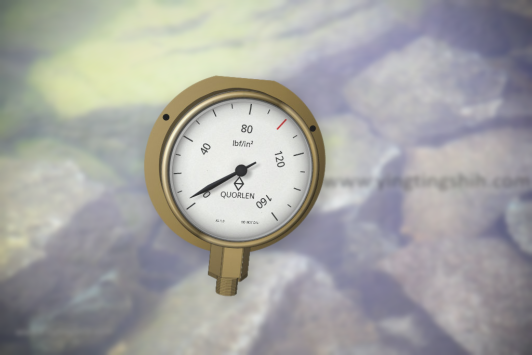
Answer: psi 5
